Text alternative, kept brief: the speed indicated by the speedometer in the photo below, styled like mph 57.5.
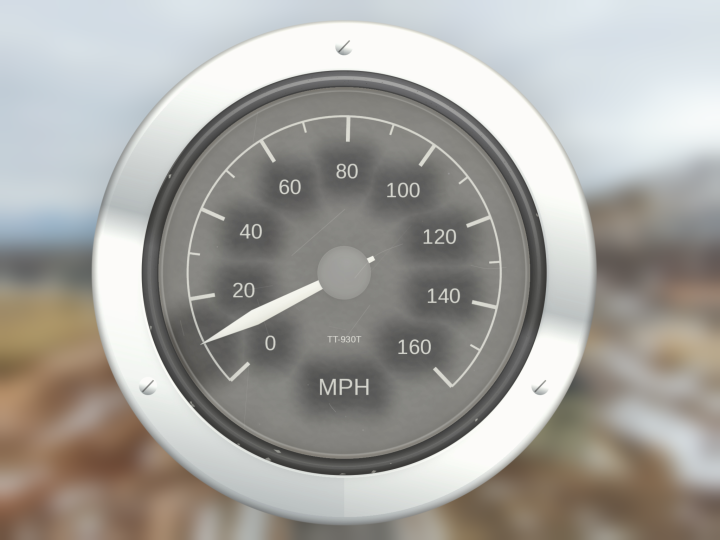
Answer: mph 10
